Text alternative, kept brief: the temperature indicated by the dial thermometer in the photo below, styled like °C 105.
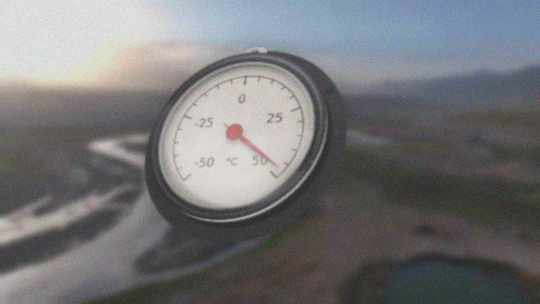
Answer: °C 47.5
